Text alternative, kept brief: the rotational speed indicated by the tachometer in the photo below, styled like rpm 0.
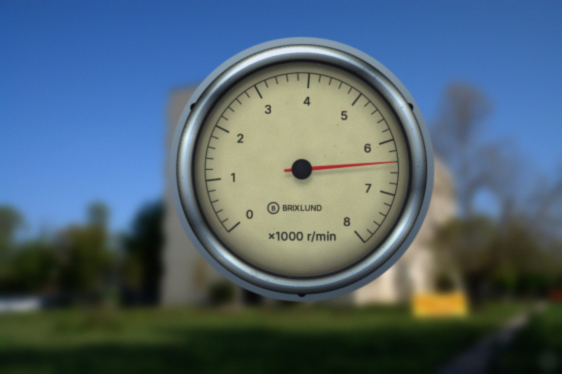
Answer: rpm 6400
